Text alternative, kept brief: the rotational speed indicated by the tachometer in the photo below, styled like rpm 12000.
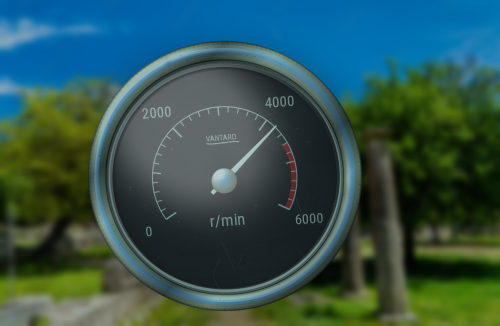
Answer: rpm 4200
